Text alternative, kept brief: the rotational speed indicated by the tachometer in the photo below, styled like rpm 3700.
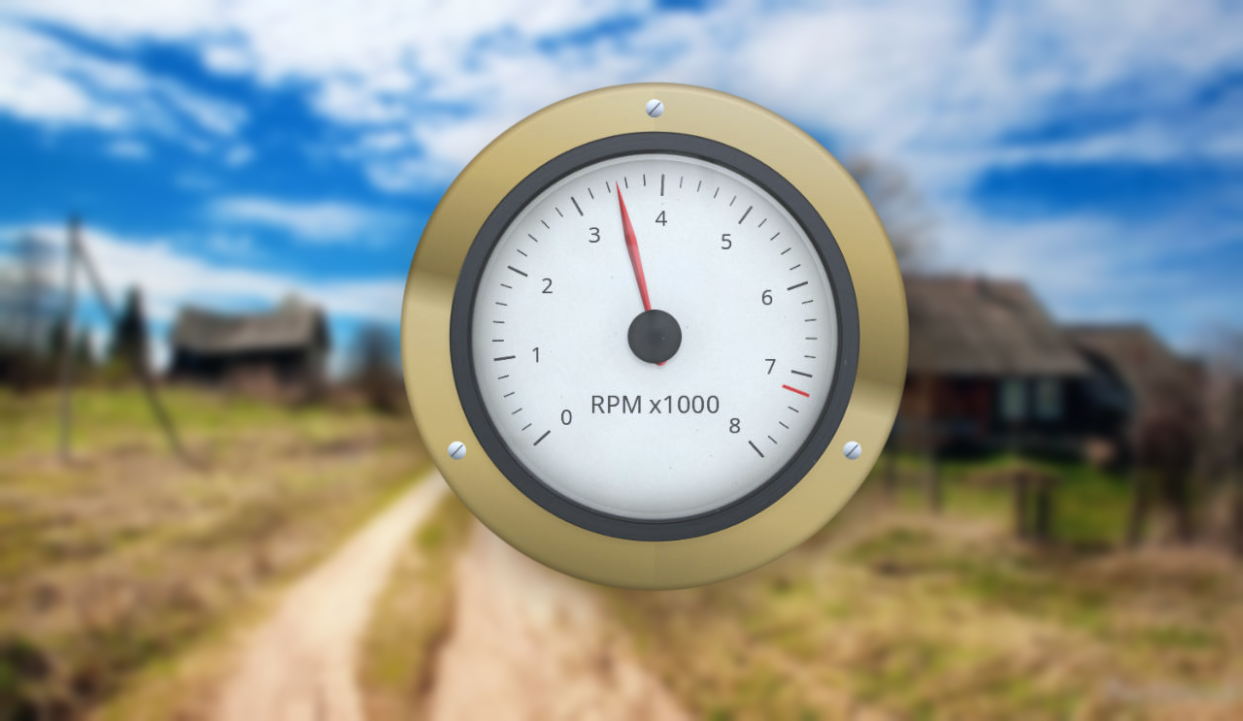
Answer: rpm 3500
